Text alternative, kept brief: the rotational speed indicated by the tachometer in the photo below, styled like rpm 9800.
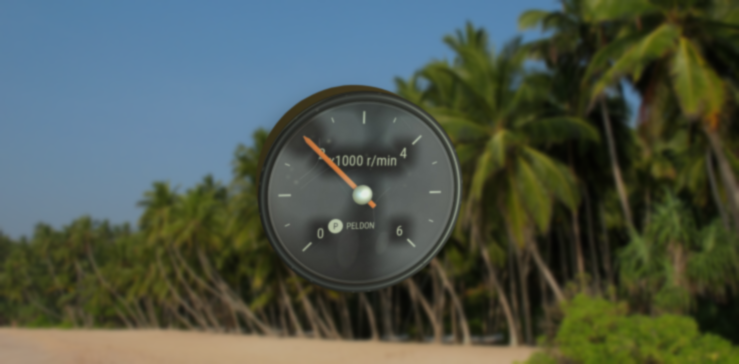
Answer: rpm 2000
